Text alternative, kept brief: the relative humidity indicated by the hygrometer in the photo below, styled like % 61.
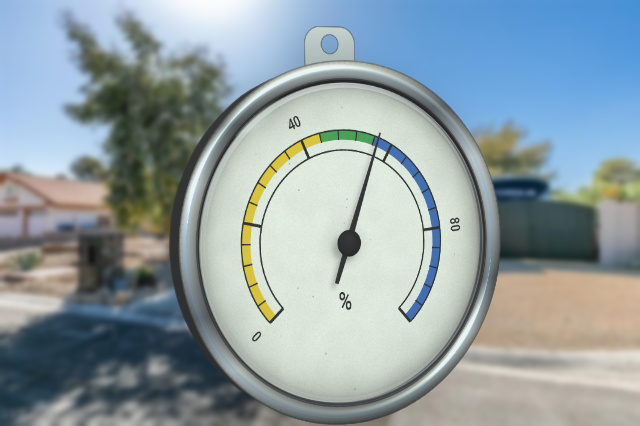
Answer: % 56
